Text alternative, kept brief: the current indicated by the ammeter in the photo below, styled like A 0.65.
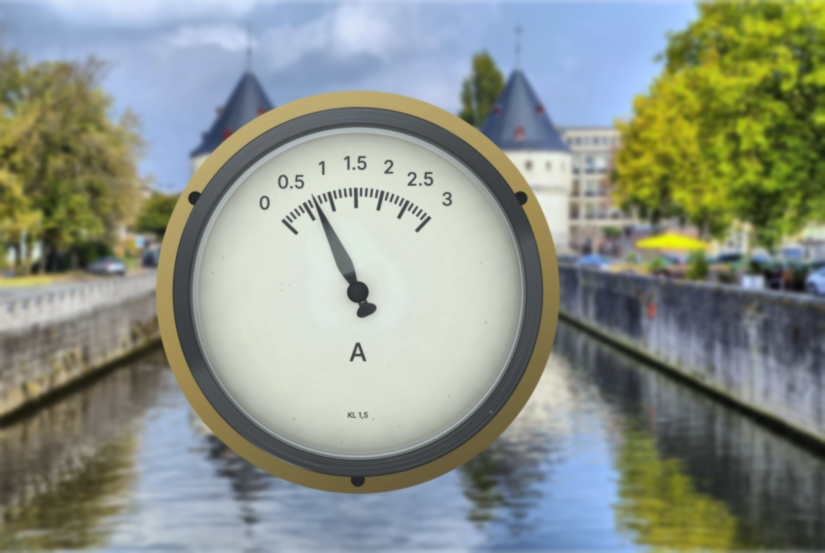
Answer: A 0.7
